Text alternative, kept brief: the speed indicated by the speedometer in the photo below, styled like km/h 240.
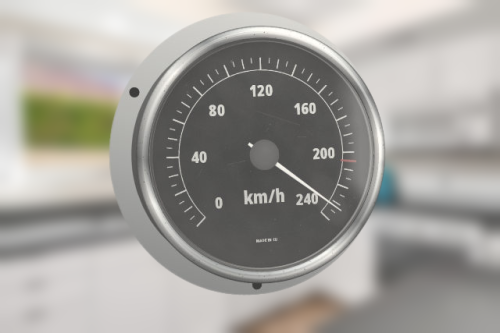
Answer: km/h 232.5
